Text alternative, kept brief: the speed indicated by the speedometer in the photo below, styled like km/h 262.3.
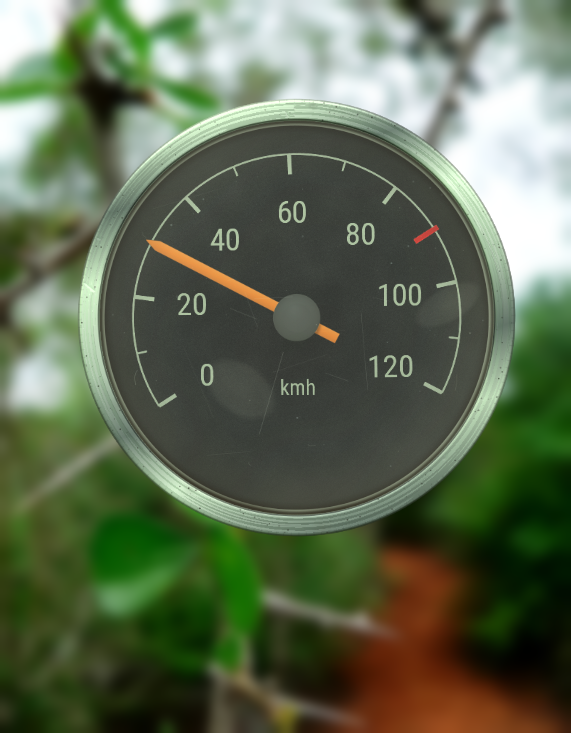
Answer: km/h 30
